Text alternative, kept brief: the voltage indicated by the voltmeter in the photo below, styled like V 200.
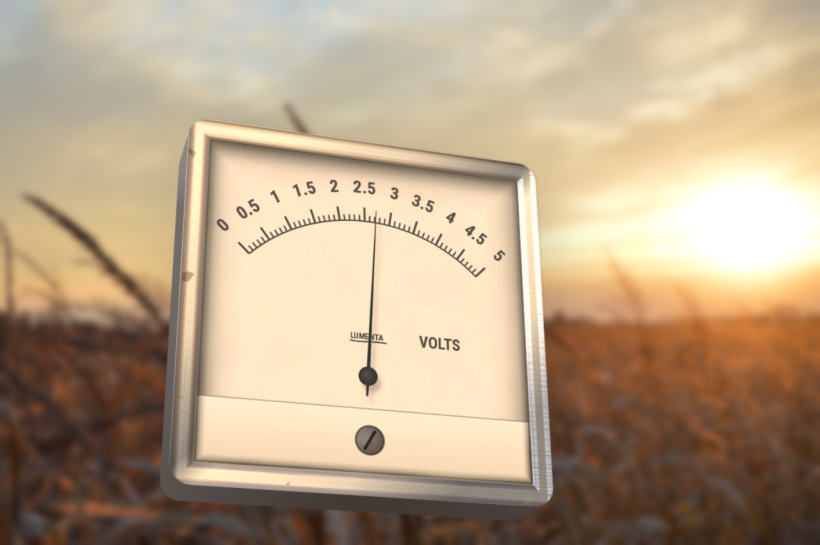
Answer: V 2.7
